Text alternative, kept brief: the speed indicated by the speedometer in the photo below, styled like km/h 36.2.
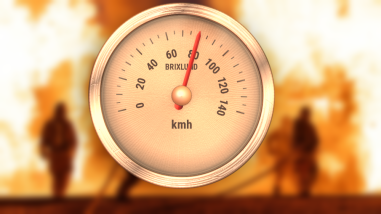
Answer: km/h 80
